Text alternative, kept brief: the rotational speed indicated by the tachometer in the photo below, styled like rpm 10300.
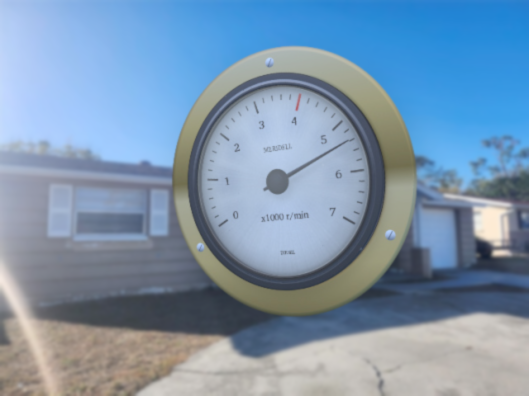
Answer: rpm 5400
